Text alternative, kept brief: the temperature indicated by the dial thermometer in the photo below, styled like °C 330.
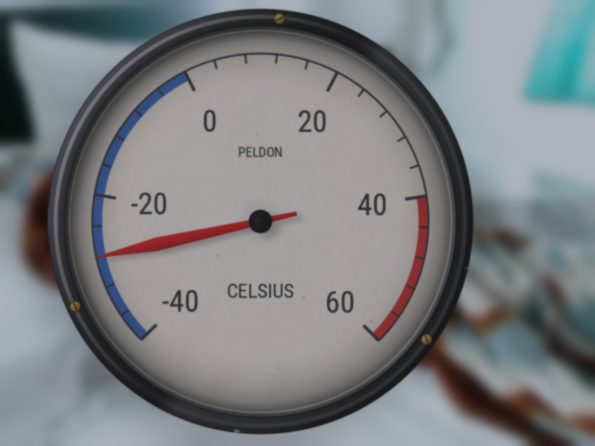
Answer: °C -28
